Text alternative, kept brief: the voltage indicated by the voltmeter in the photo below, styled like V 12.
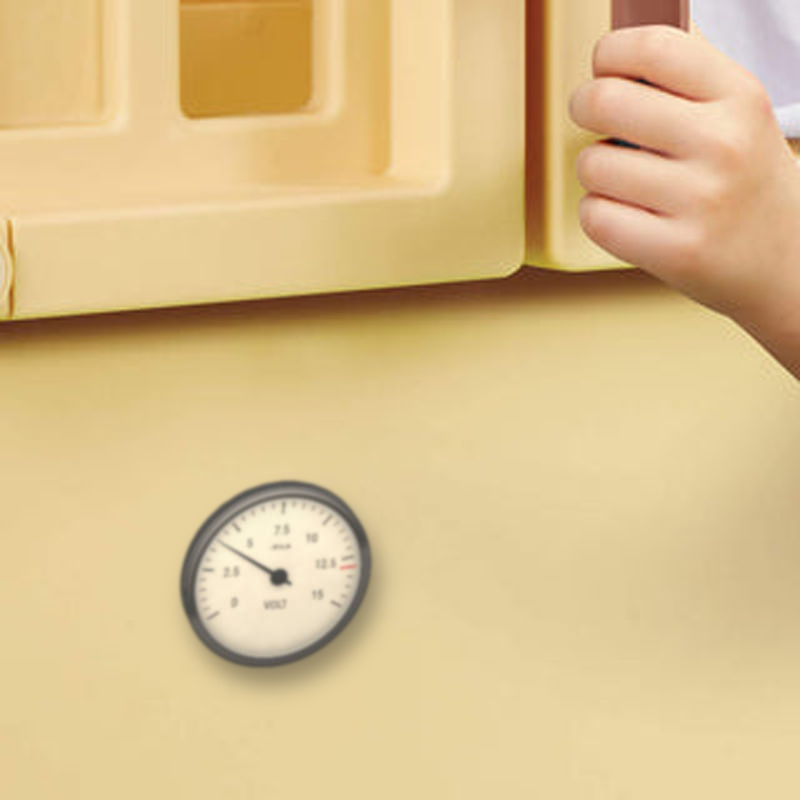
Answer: V 4
